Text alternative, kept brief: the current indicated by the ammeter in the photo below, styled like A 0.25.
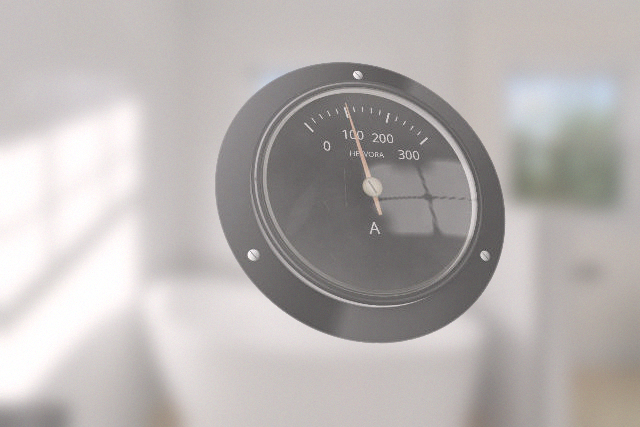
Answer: A 100
